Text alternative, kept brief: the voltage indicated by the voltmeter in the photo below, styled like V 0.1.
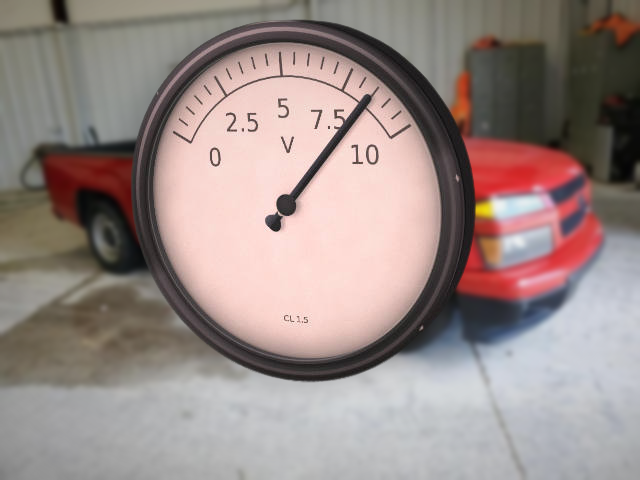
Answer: V 8.5
